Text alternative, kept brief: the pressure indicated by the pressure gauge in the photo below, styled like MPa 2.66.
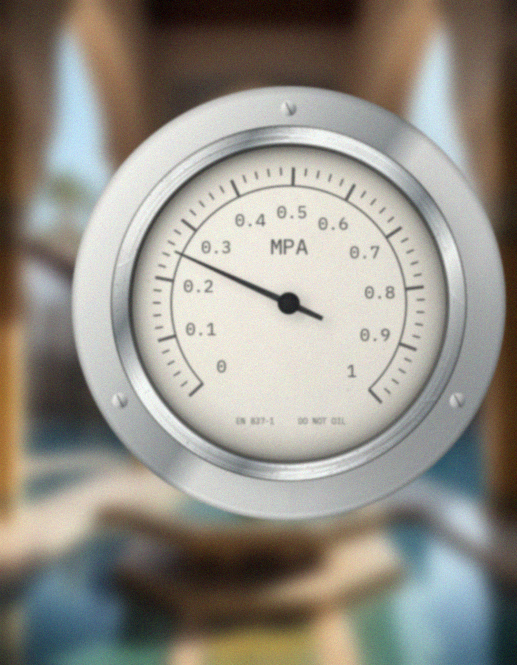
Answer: MPa 0.25
